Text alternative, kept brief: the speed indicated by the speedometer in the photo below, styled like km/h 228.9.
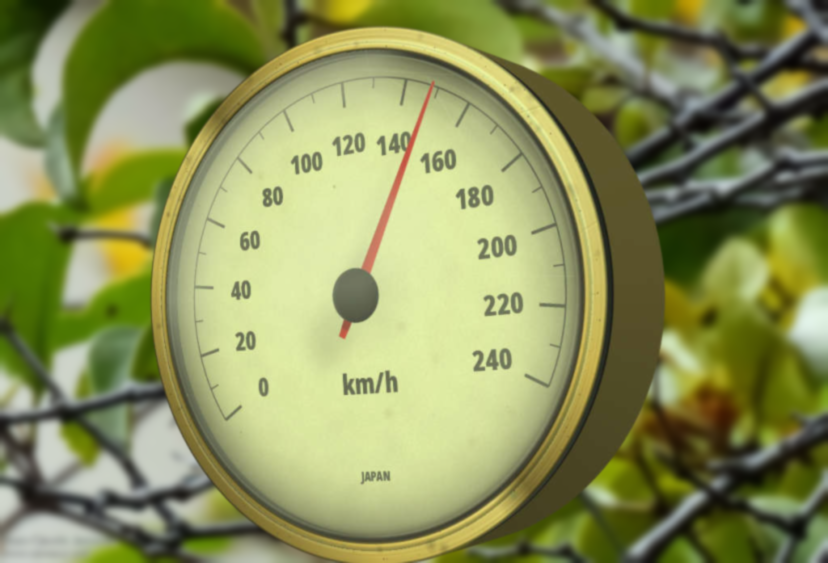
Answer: km/h 150
